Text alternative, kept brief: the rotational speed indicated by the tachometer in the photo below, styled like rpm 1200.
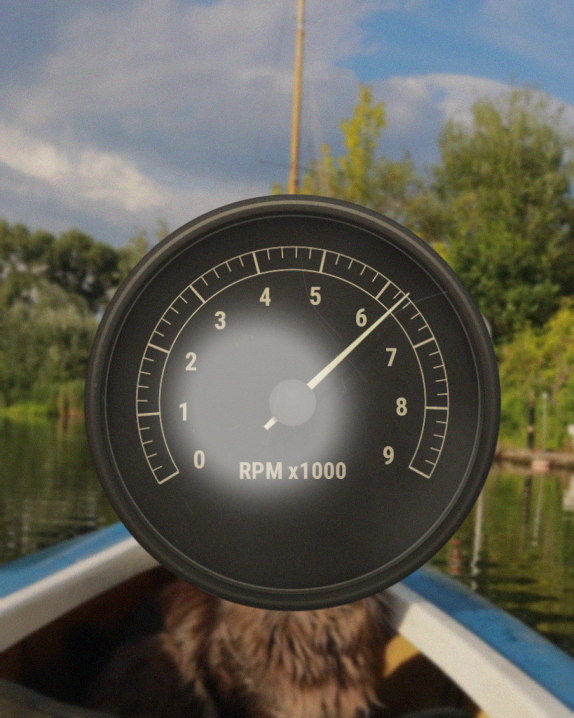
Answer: rpm 6300
